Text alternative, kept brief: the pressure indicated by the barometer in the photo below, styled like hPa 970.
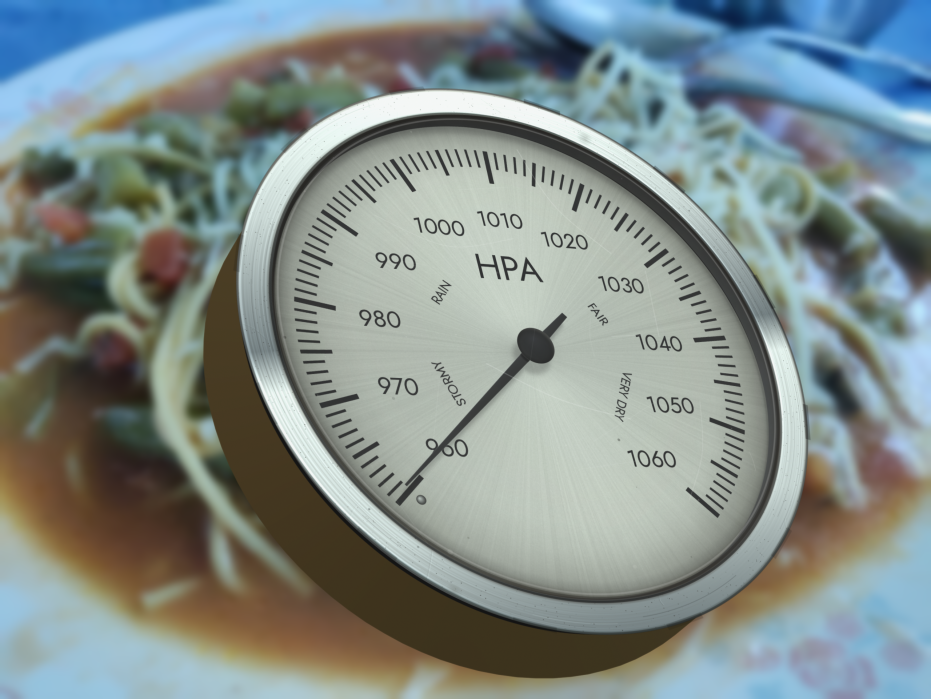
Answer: hPa 960.5
